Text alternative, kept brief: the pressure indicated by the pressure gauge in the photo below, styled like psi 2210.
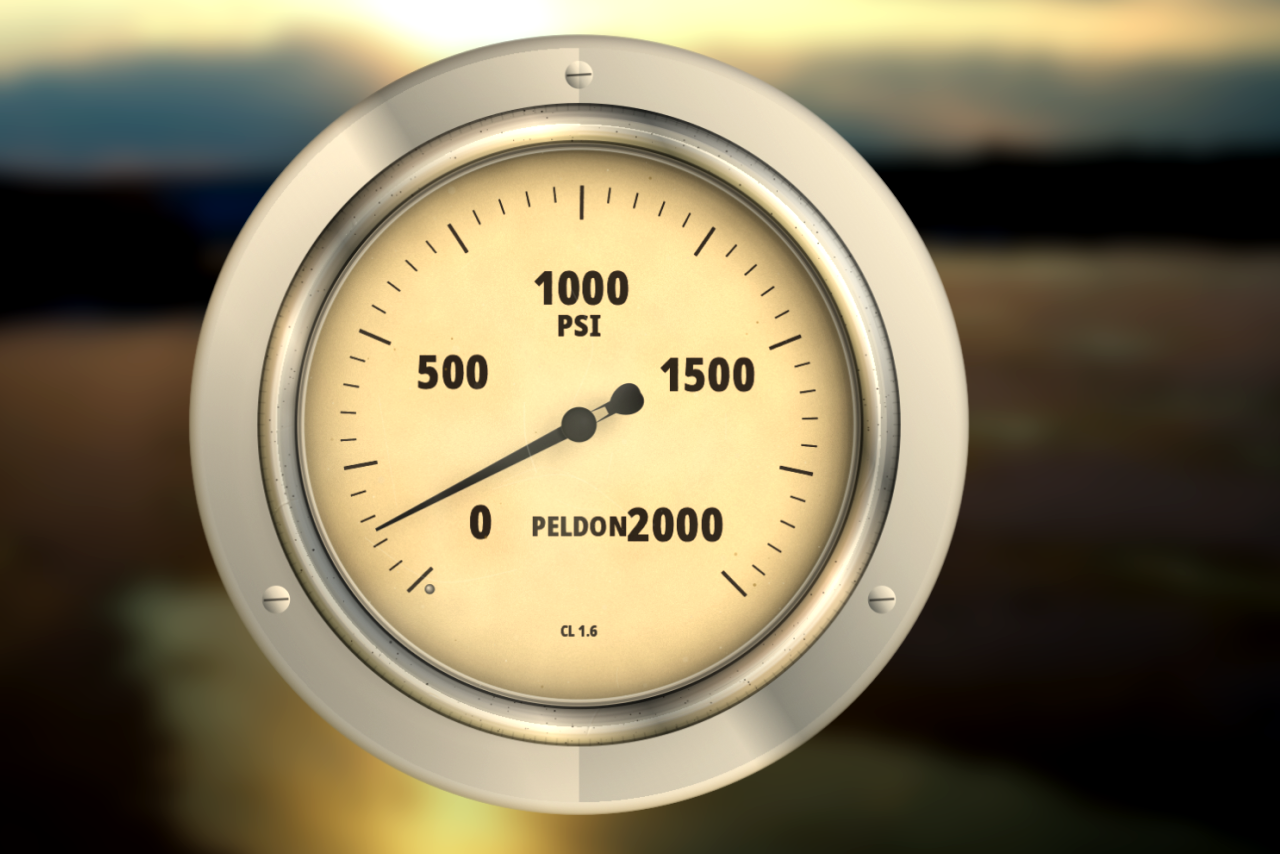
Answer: psi 125
